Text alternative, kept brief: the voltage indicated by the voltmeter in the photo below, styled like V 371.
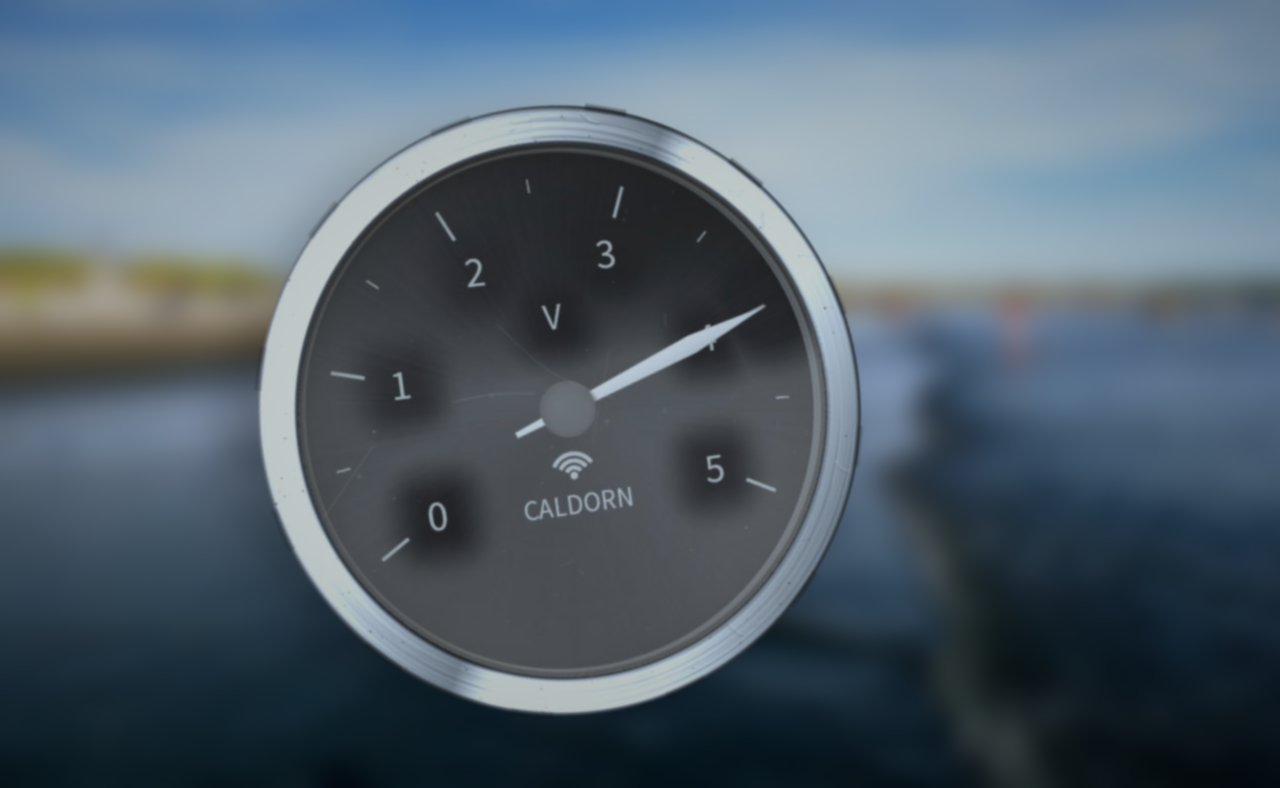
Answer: V 4
